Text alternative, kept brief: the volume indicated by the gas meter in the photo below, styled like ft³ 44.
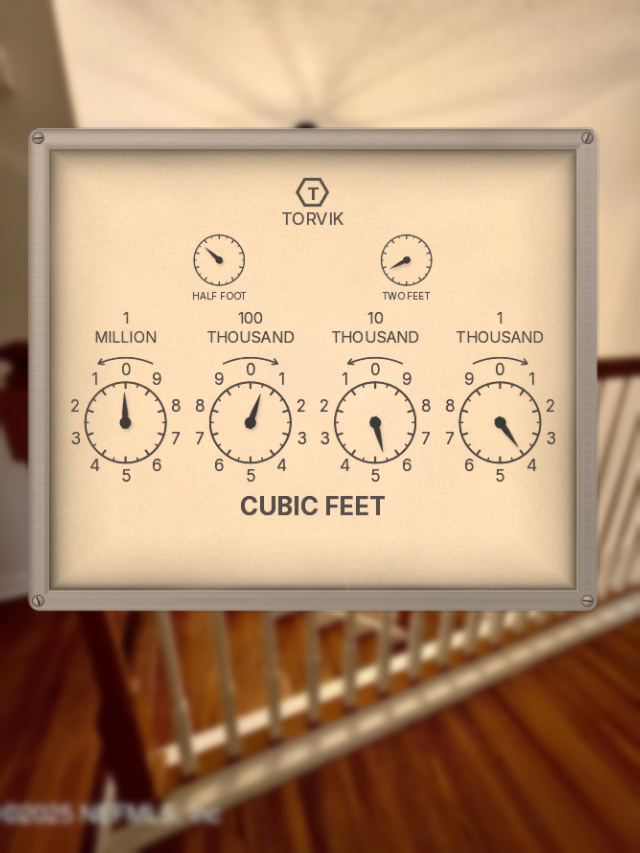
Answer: ft³ 5400
